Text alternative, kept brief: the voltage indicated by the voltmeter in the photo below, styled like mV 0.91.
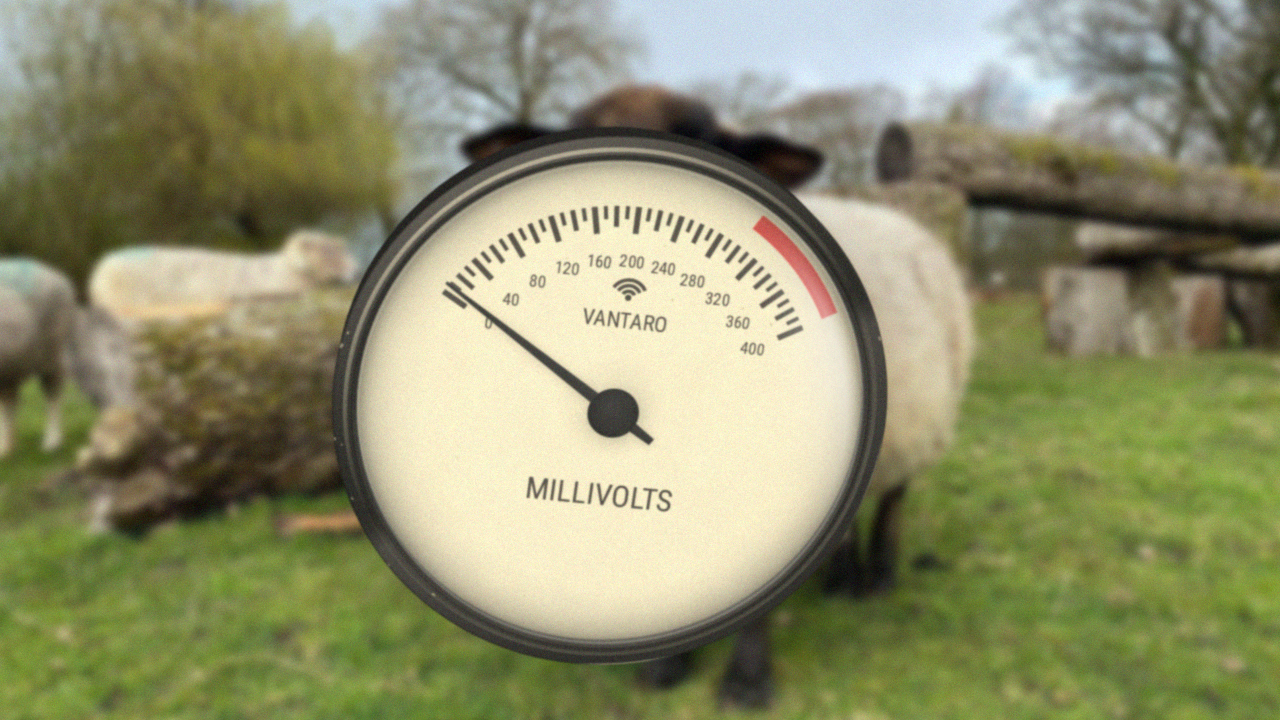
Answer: mV 10
